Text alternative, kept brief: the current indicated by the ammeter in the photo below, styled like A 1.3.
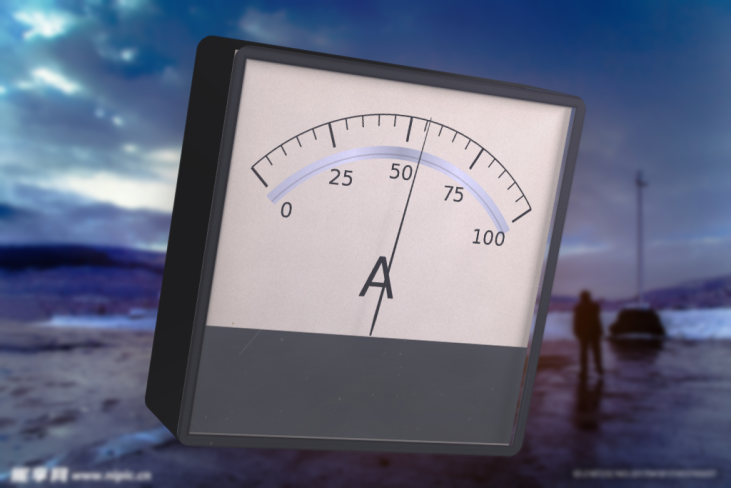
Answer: A 55
